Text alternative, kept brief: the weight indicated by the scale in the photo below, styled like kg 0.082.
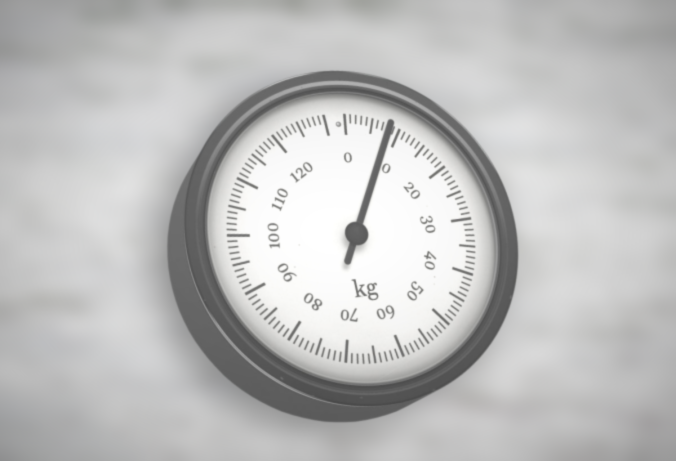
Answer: kg 8
